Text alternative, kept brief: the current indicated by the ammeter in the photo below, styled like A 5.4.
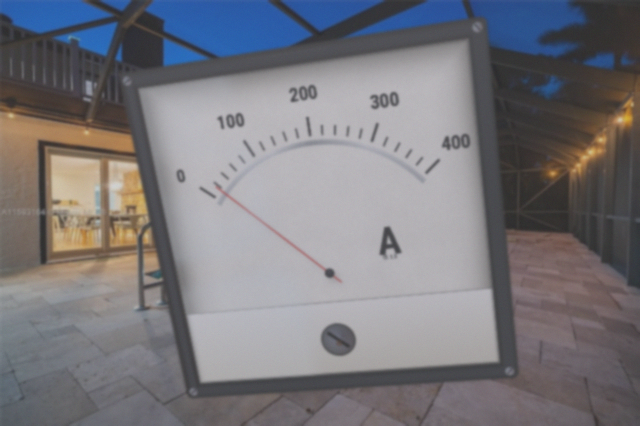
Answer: A 20
